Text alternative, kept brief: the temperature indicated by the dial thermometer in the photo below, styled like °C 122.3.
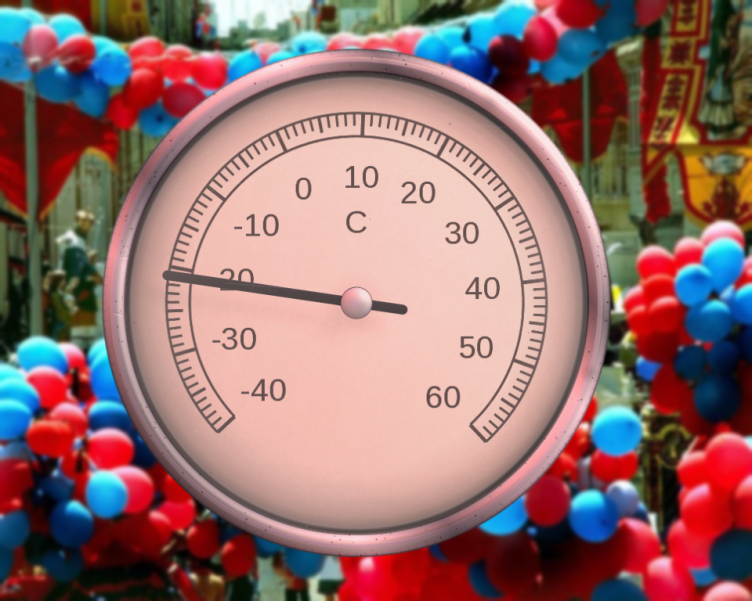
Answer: °C -21
